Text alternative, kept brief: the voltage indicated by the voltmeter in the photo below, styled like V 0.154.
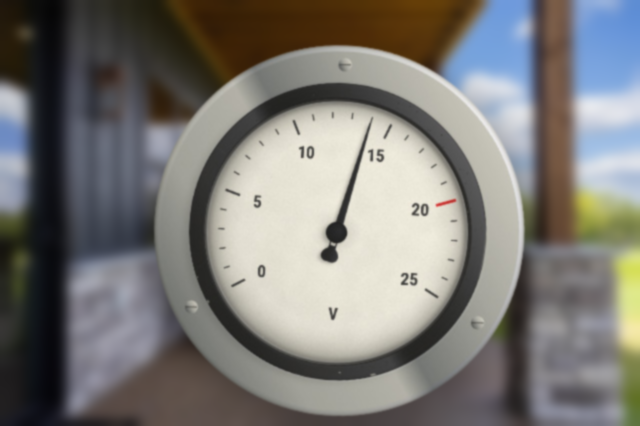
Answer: V 14
